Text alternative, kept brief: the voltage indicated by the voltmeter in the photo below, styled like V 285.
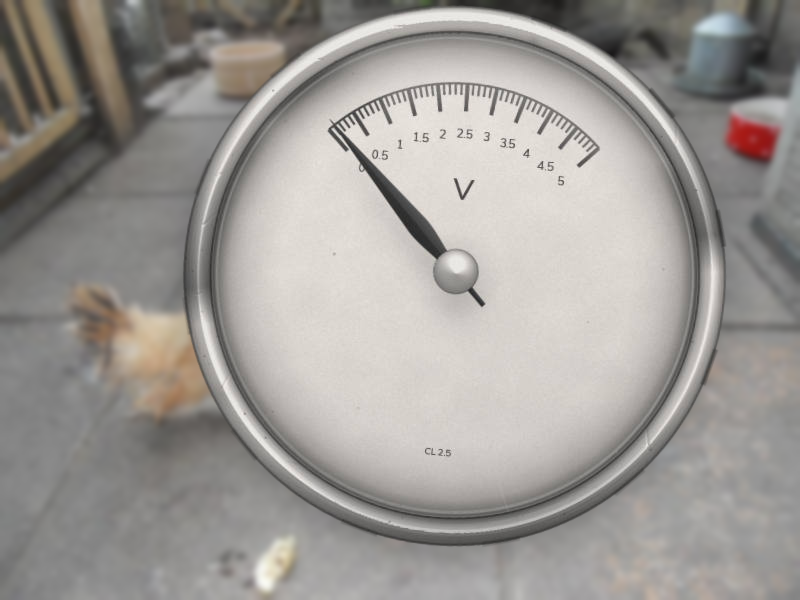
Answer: V 0.1
